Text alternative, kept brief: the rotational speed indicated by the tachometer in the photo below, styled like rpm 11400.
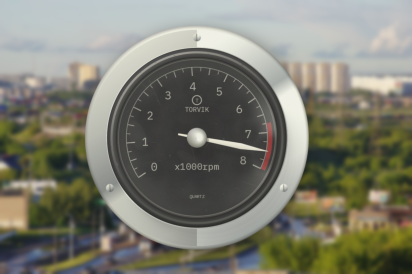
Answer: rpm 7500
